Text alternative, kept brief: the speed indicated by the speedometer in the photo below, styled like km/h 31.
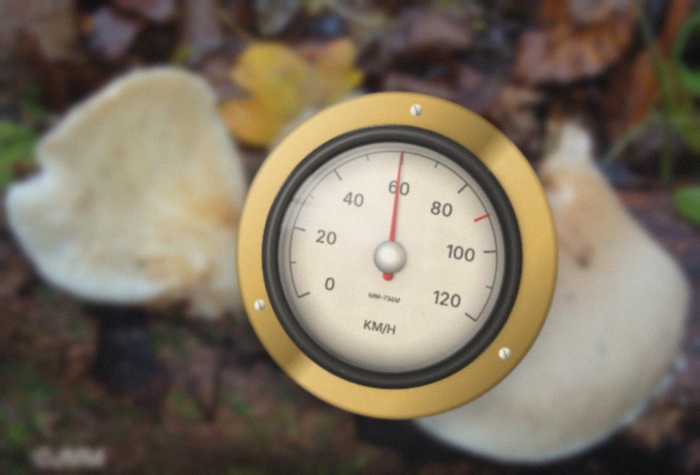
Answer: km/h 60
